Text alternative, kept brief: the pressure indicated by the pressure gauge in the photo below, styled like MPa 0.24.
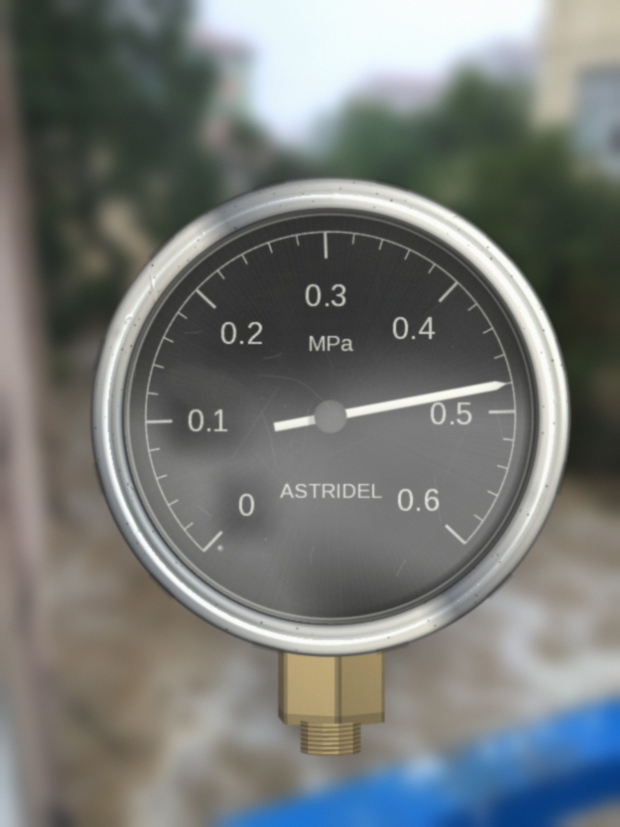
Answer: MPa 0.48
